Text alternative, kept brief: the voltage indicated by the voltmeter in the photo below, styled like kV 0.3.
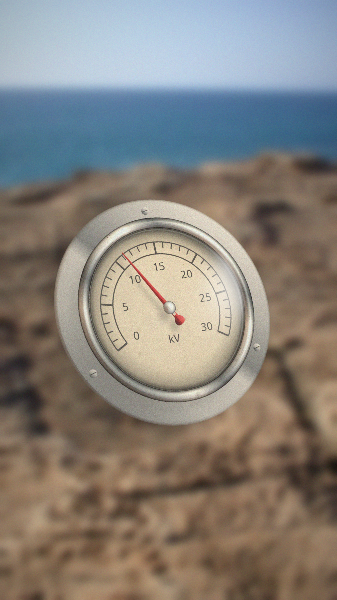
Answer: kV 11
